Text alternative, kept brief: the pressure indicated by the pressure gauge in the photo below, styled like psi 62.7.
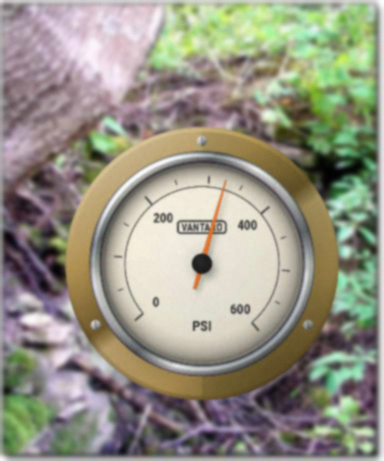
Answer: psi 325
